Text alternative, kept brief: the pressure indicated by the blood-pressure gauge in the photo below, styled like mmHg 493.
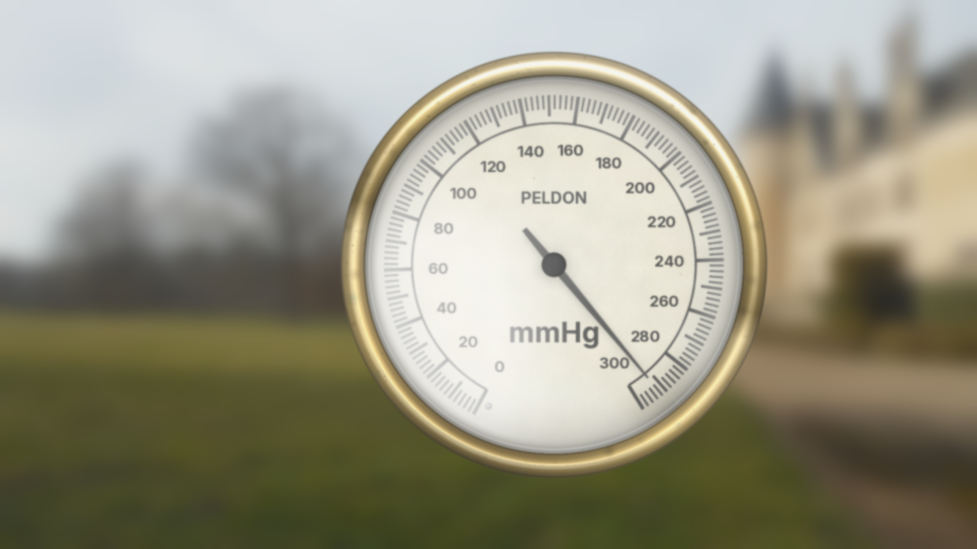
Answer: mmHg 292
